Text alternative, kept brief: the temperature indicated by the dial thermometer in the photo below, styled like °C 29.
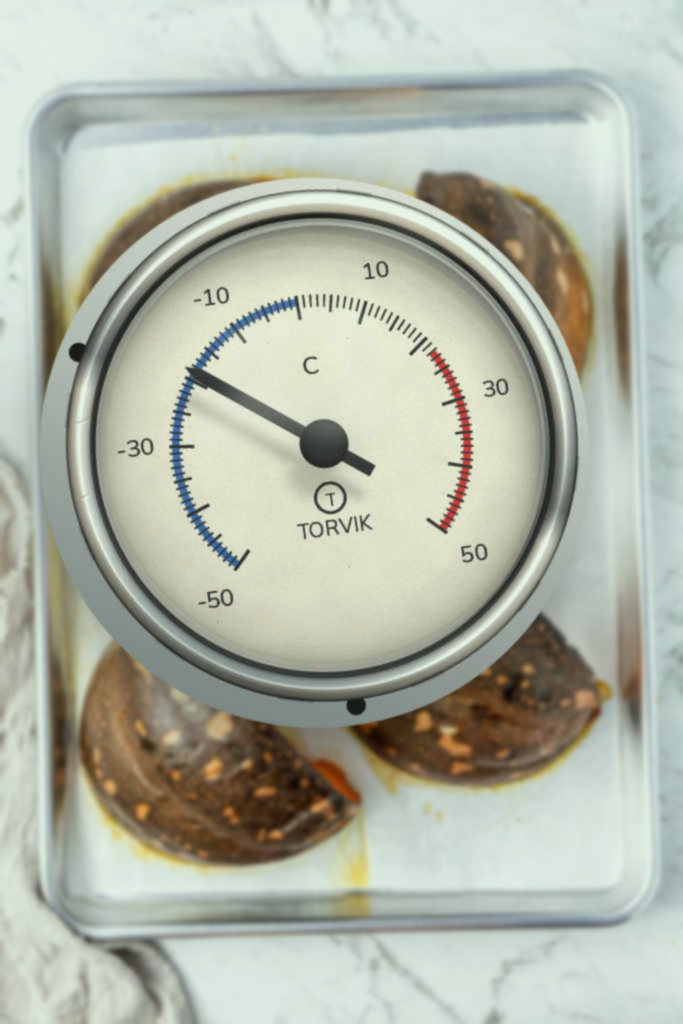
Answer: °C -19
